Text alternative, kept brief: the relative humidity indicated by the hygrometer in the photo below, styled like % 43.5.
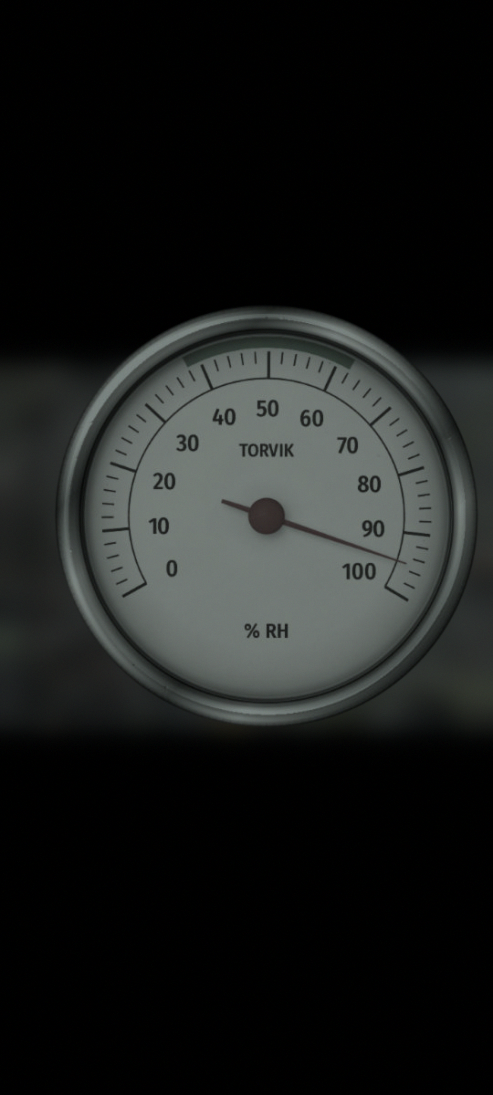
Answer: % 95
